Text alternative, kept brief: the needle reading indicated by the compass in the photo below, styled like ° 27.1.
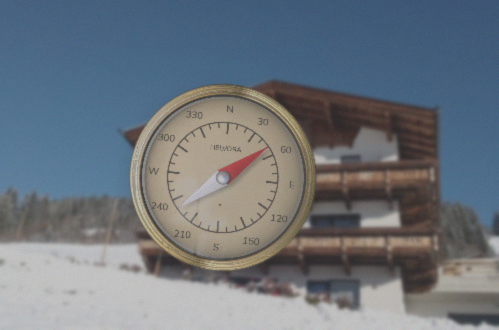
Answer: ° 50
